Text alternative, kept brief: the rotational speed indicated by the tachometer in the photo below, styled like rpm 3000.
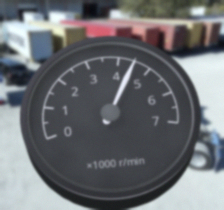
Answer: rpm 4500
